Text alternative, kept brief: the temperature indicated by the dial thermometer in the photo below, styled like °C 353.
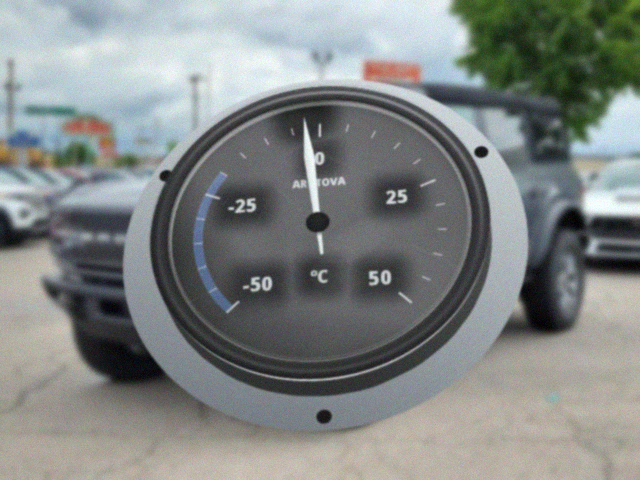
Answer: °C -2.5
